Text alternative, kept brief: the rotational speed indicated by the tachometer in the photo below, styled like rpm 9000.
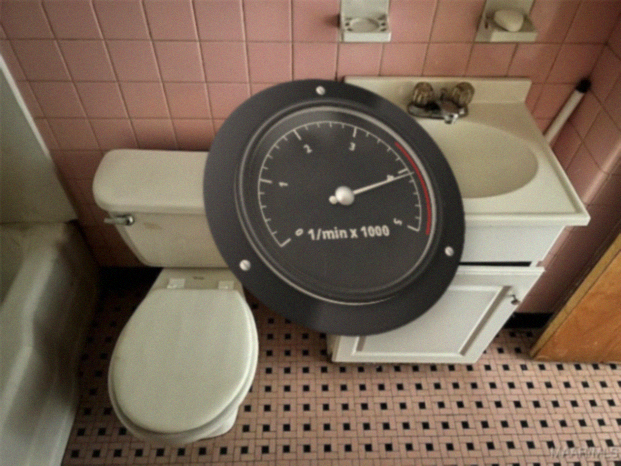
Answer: rpm 4100
